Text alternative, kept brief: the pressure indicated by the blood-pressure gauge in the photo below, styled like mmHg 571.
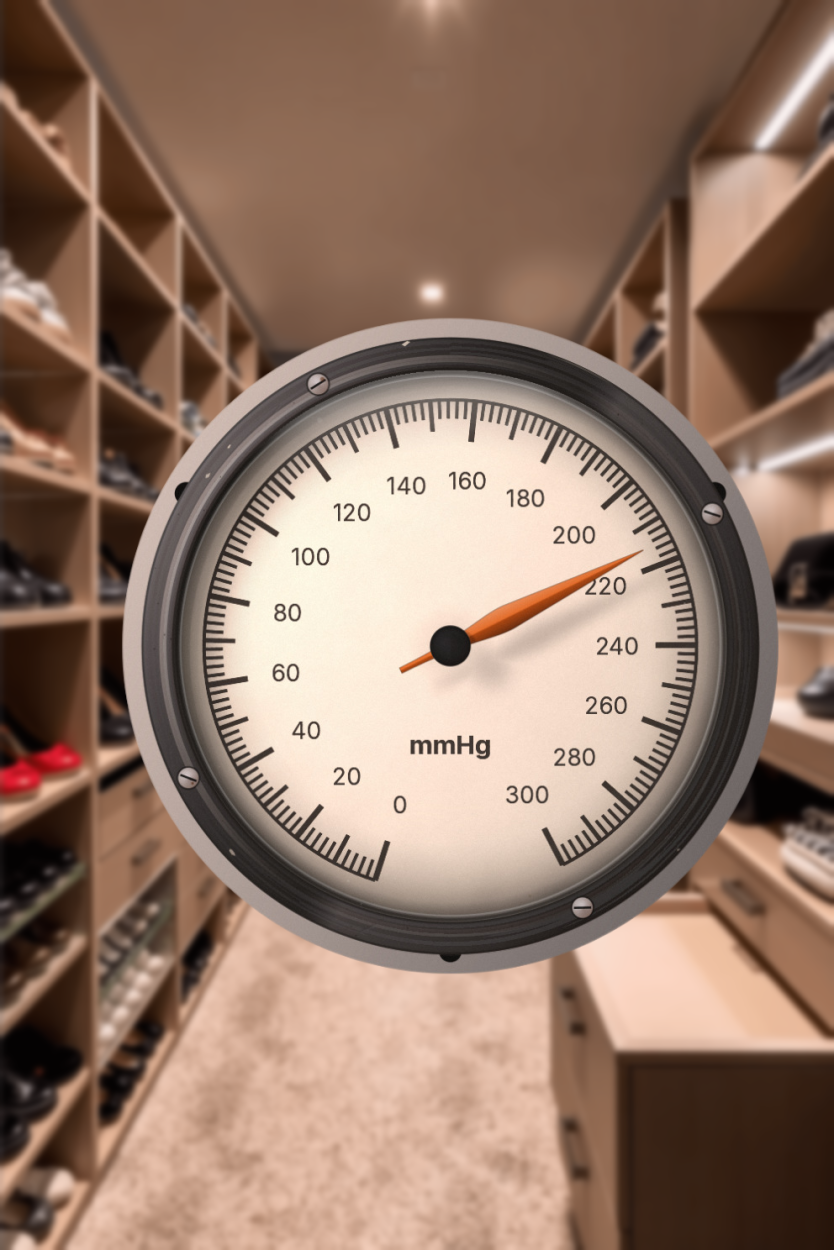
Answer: mmHg 215
